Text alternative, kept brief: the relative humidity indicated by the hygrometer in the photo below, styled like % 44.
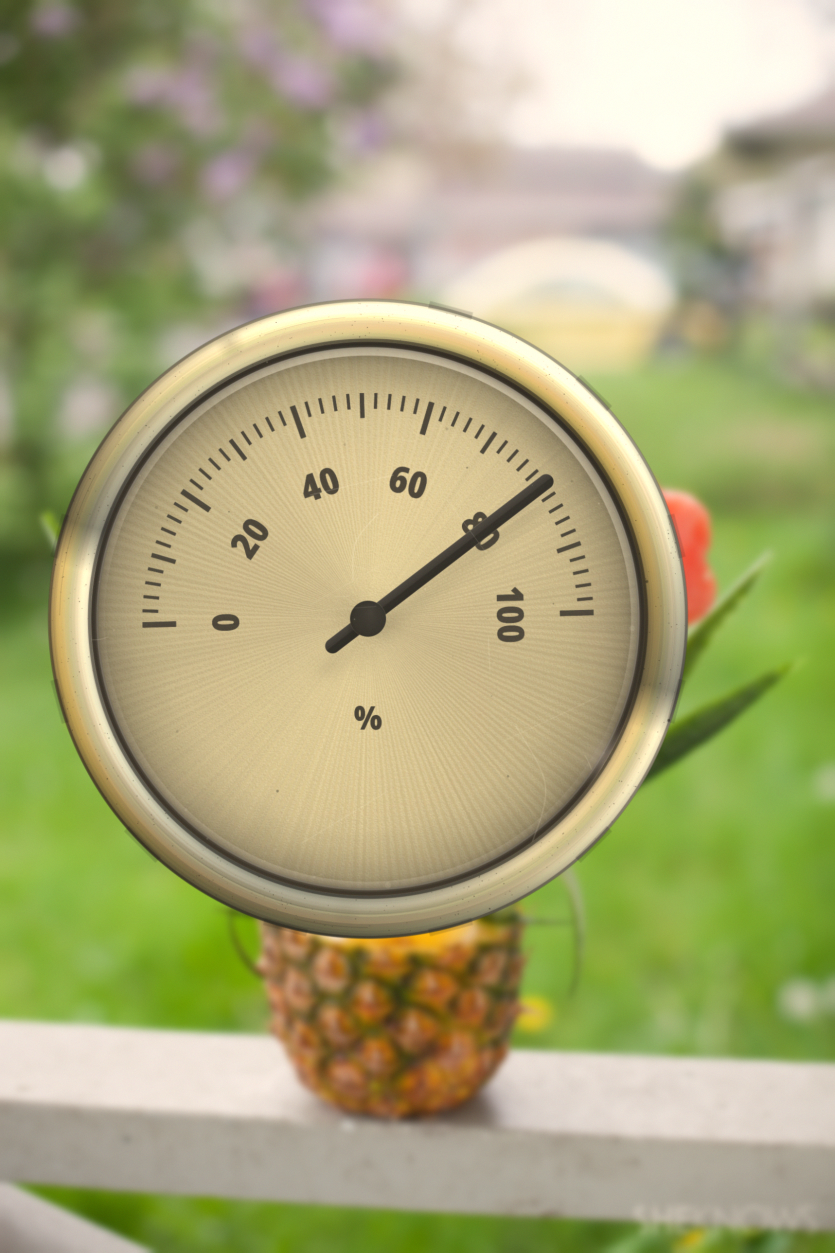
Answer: % 80
